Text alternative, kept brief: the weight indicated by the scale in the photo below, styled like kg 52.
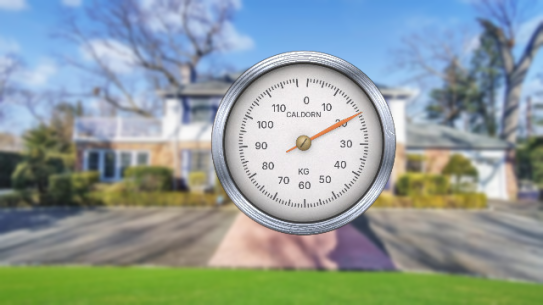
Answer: kg 20
